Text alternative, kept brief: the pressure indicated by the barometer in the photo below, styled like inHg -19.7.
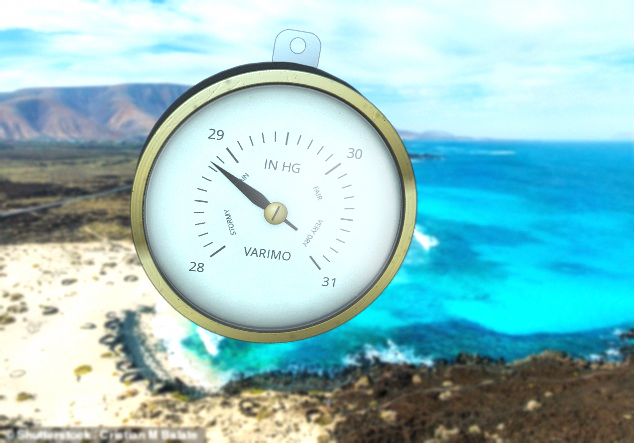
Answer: inHg 28.85
